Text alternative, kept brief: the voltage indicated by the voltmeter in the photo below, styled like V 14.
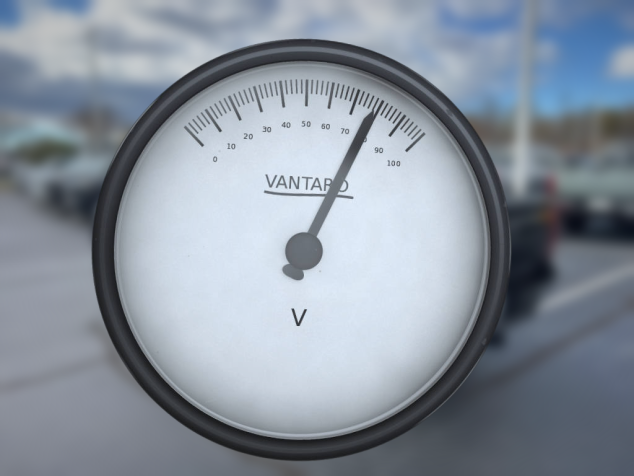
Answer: V 78
